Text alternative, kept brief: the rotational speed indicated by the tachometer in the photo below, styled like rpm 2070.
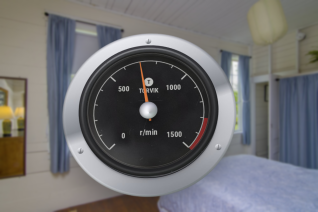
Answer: rpm 700
